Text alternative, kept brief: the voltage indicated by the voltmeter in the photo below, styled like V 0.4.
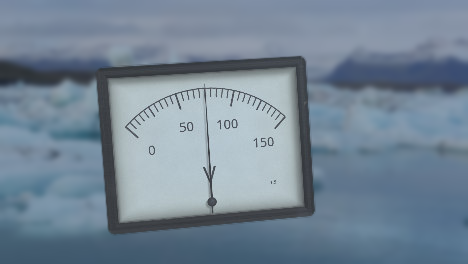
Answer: V 75
